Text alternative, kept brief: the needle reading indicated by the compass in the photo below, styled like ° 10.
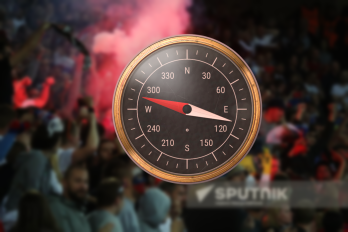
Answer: ° 285
